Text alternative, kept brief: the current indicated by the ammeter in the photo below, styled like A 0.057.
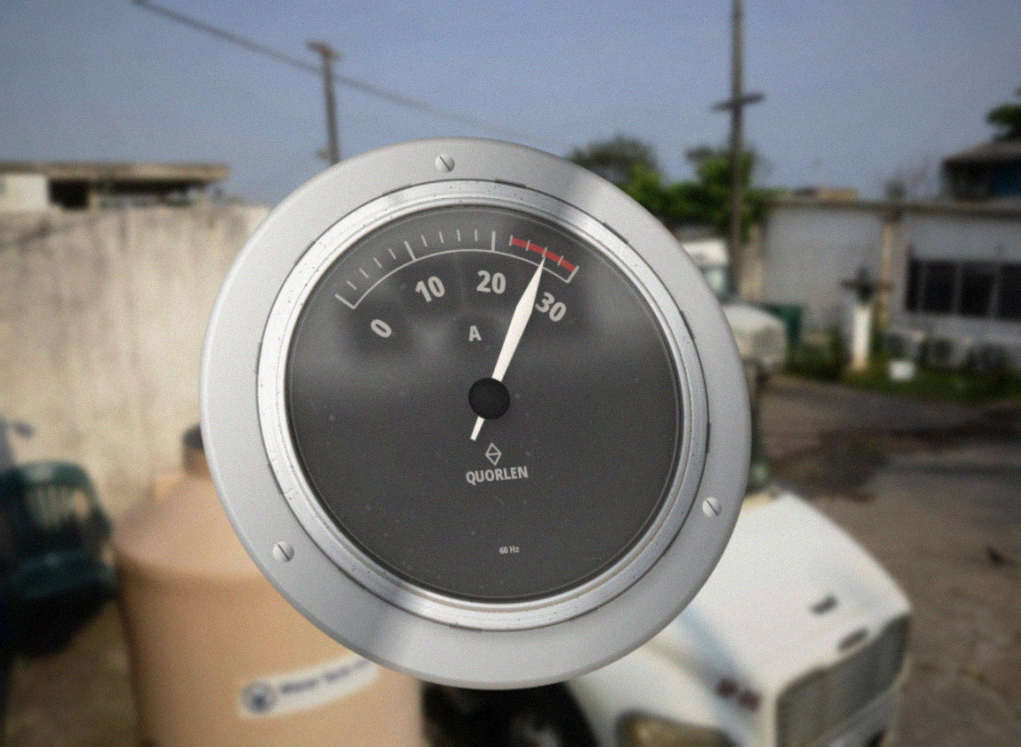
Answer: A 26
